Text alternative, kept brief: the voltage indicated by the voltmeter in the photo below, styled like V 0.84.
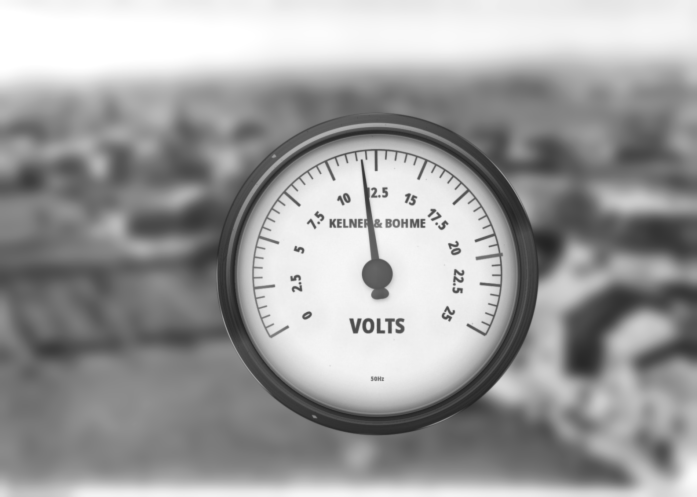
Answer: V 11.75
